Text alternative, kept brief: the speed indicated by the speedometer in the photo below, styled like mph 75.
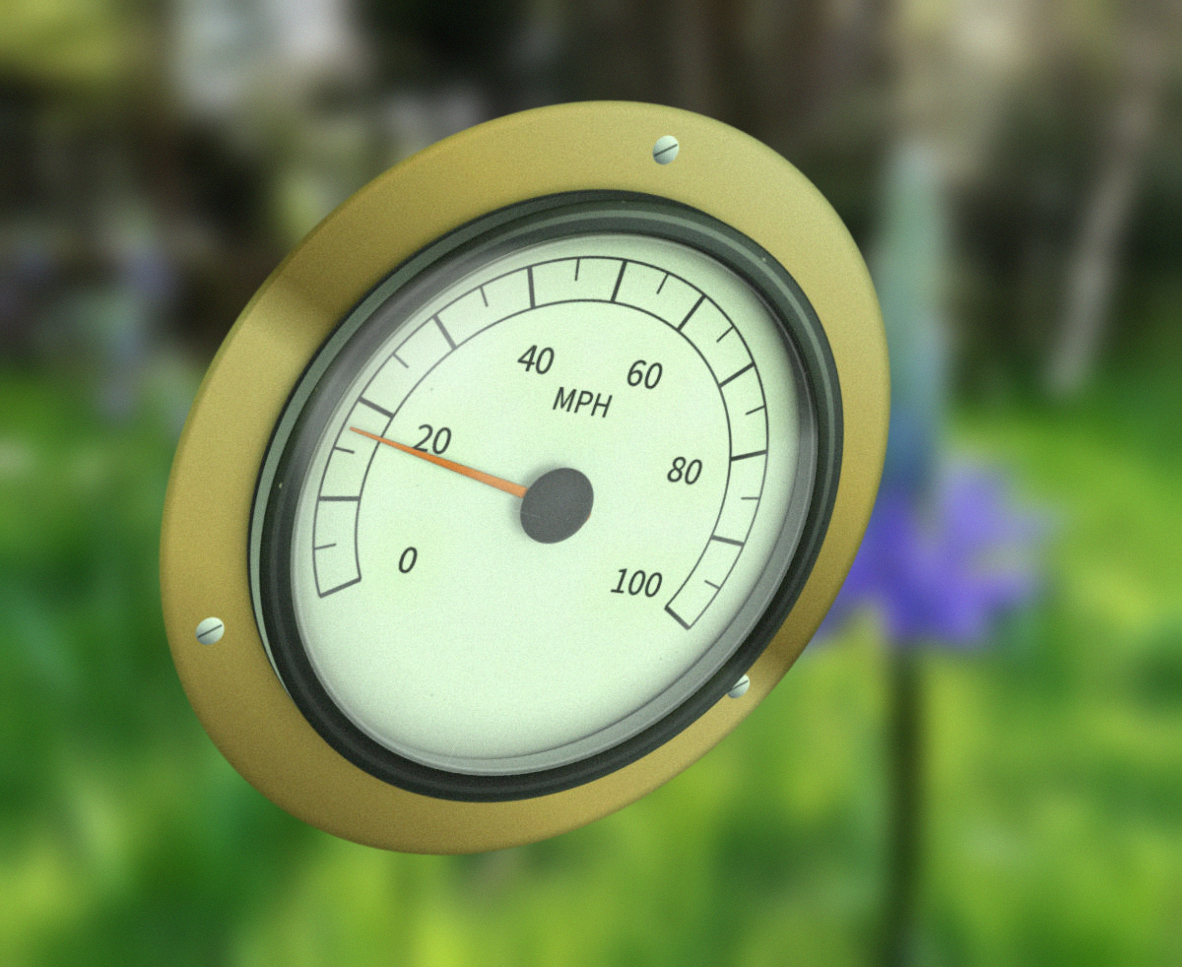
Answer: mph 17.5
